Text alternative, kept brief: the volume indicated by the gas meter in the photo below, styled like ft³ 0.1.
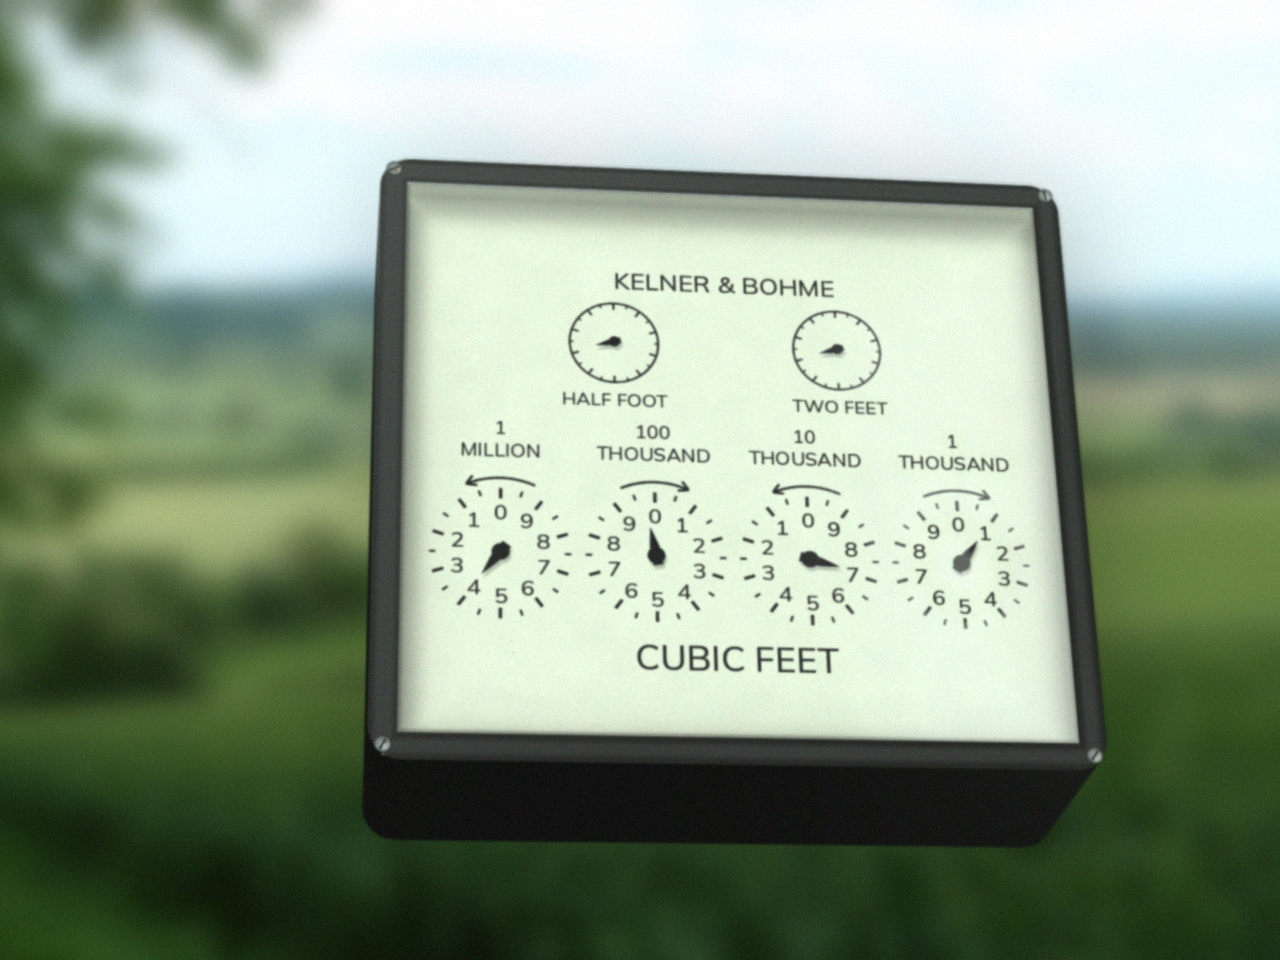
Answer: ft³ 397100
